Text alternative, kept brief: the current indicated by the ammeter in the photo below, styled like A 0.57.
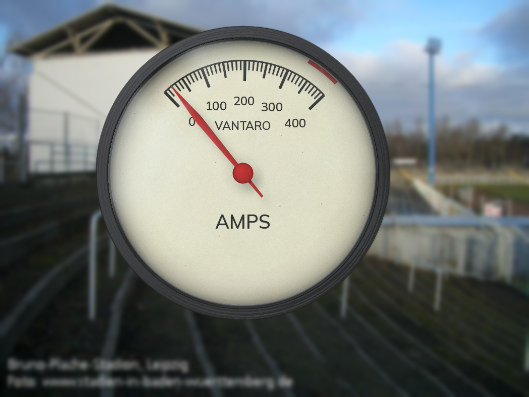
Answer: A 20
